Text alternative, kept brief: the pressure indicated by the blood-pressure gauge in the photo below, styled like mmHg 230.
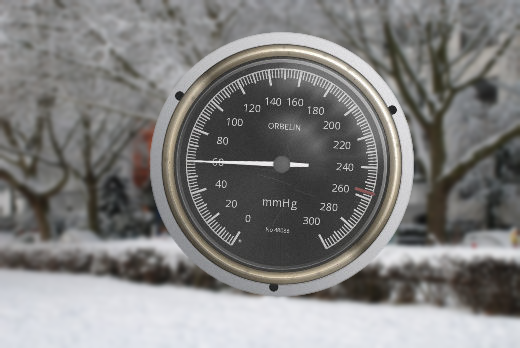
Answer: mmHg 60
